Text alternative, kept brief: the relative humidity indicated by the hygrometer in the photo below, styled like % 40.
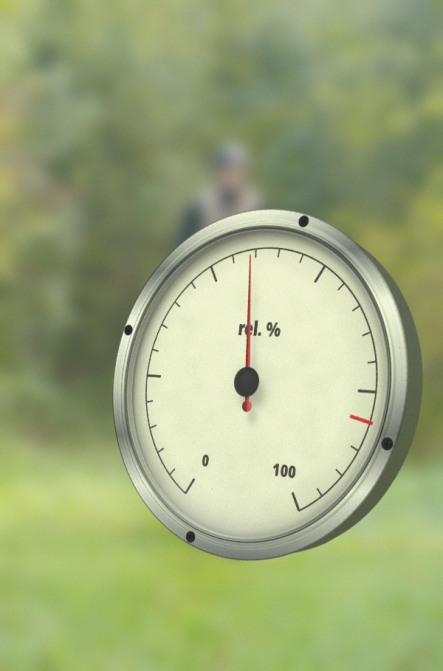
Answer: % 48
